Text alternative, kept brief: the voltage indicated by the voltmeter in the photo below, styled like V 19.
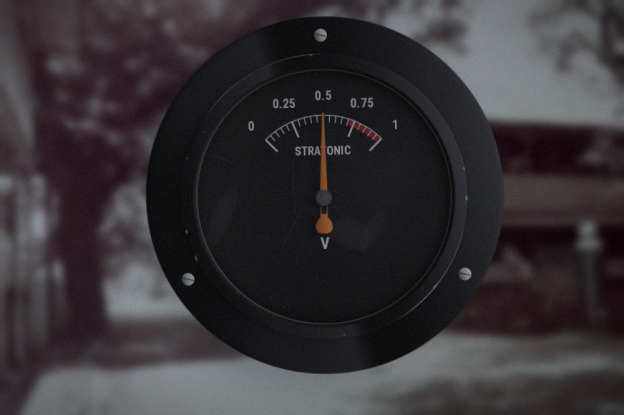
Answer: V 0.5
